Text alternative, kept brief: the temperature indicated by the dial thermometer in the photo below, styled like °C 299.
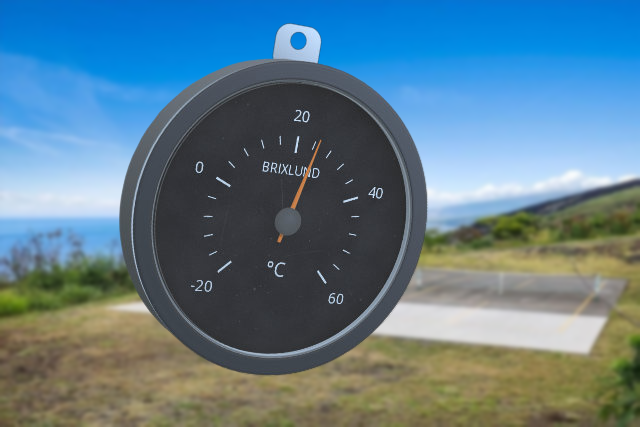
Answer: °C 24
